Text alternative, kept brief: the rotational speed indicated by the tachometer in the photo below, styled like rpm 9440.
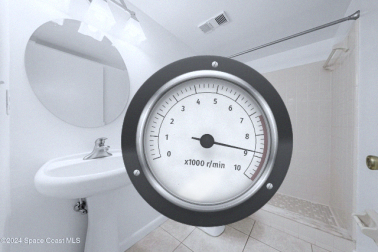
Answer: rpm 8800
